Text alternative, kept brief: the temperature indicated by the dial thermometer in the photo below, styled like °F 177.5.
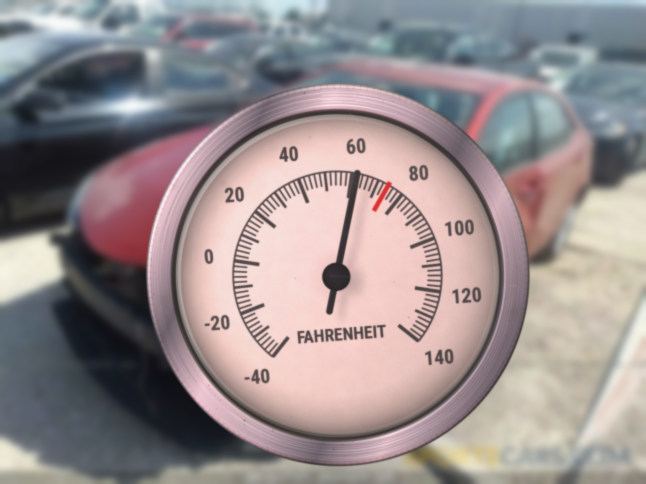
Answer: °F 62
